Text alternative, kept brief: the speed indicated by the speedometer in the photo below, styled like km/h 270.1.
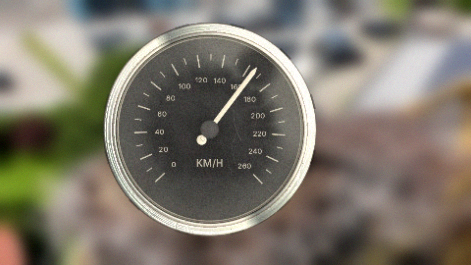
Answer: km/h 165
